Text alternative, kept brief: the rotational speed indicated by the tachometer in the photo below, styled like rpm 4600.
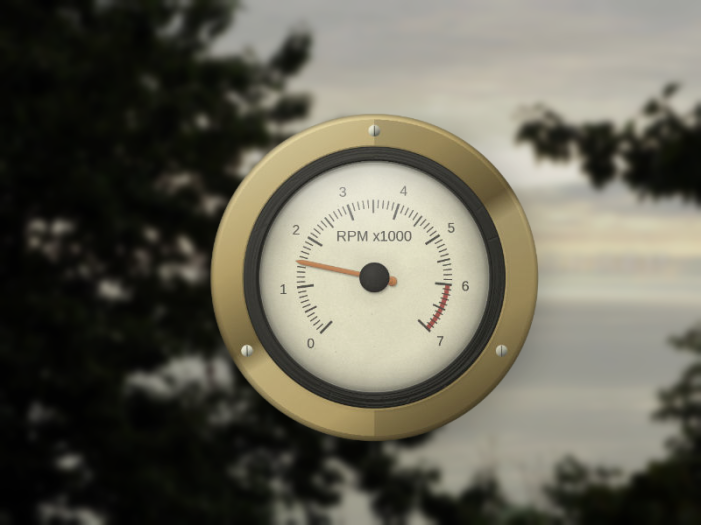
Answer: rpm 1500
